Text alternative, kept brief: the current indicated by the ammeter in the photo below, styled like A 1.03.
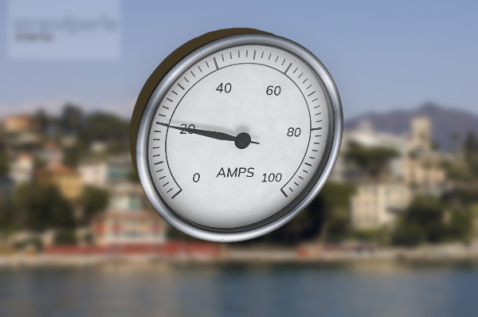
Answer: A 20
